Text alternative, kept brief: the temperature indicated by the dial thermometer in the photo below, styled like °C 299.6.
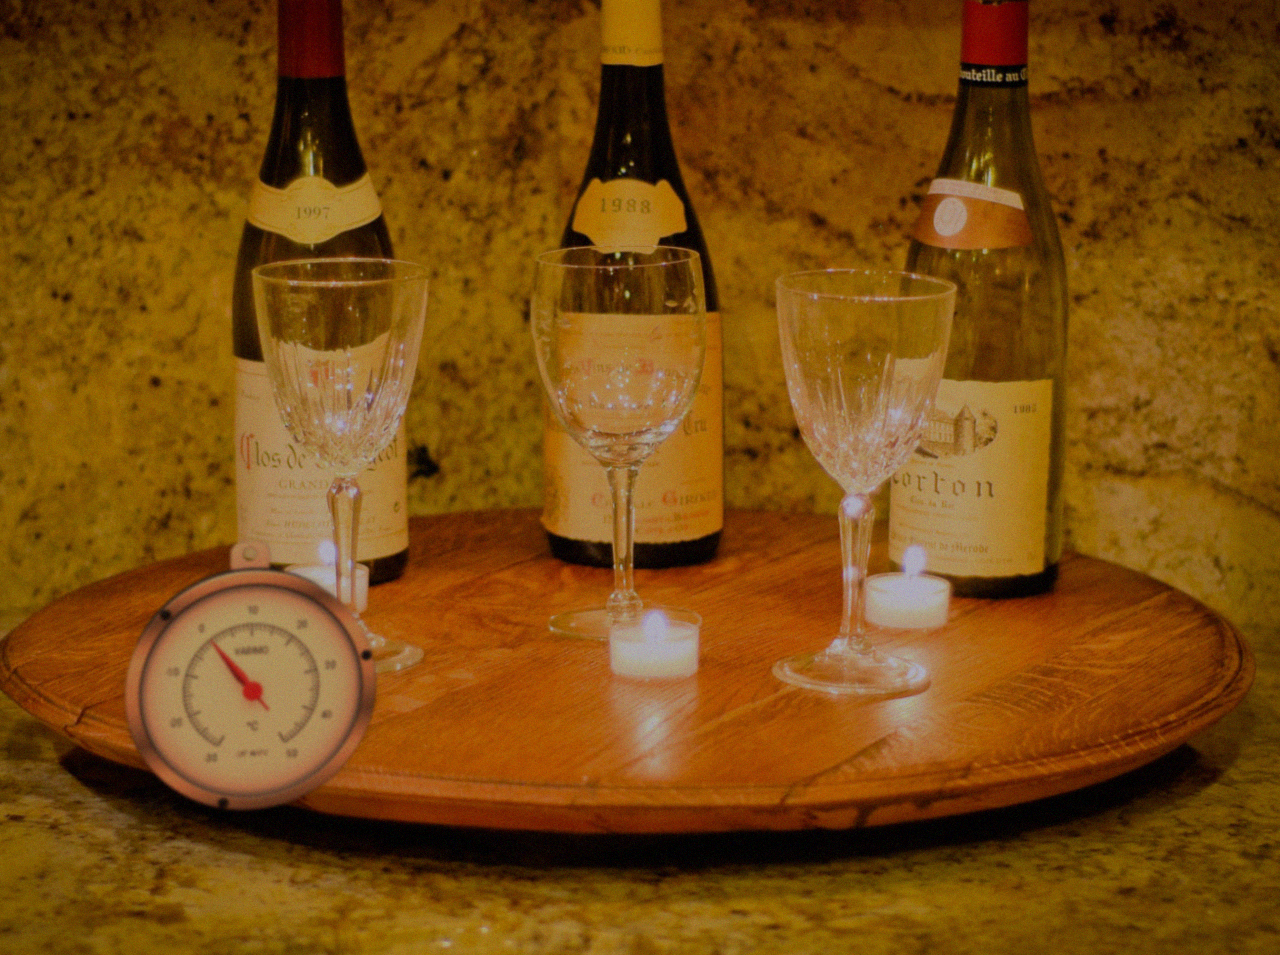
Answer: °C 0
